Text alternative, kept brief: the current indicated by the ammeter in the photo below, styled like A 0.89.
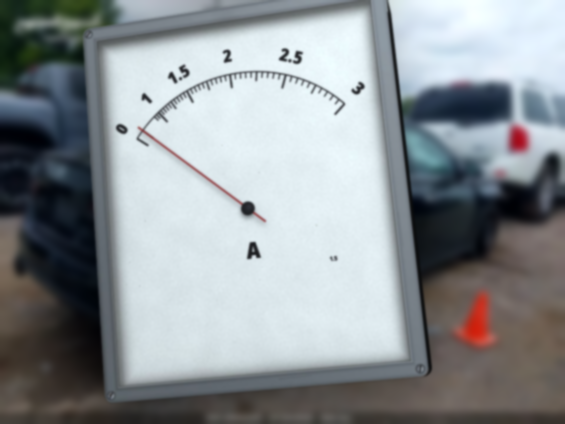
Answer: A 0.5
